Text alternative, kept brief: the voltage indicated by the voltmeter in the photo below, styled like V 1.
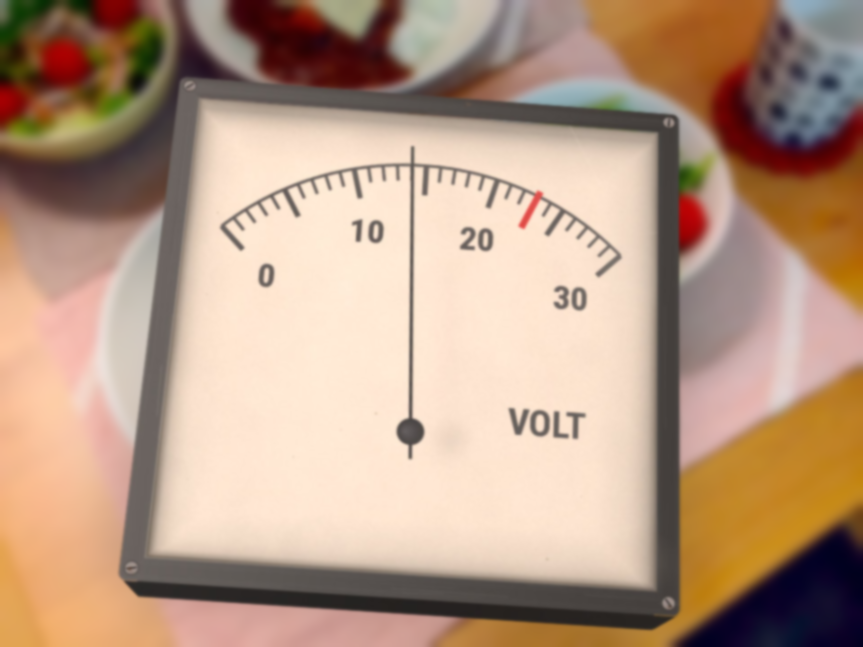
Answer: V 14
